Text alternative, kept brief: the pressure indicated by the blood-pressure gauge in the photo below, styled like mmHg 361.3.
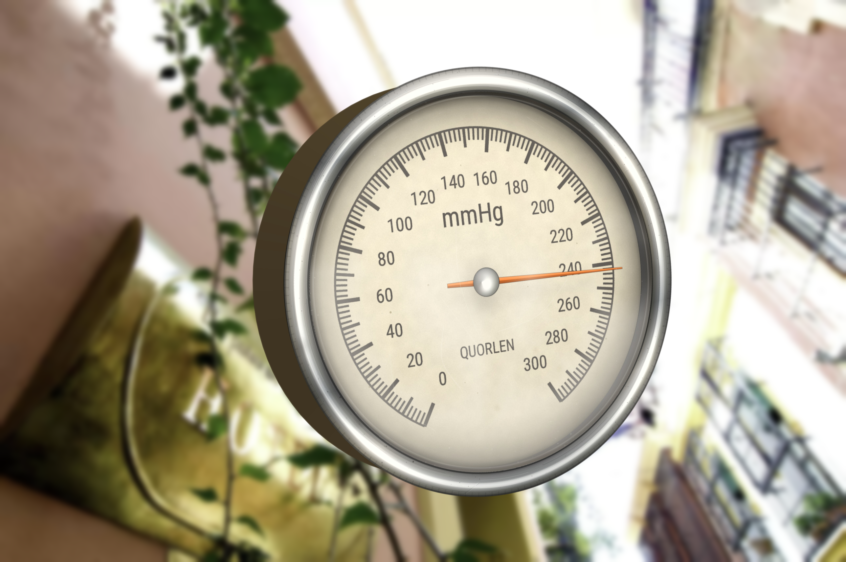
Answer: mmHg 242
